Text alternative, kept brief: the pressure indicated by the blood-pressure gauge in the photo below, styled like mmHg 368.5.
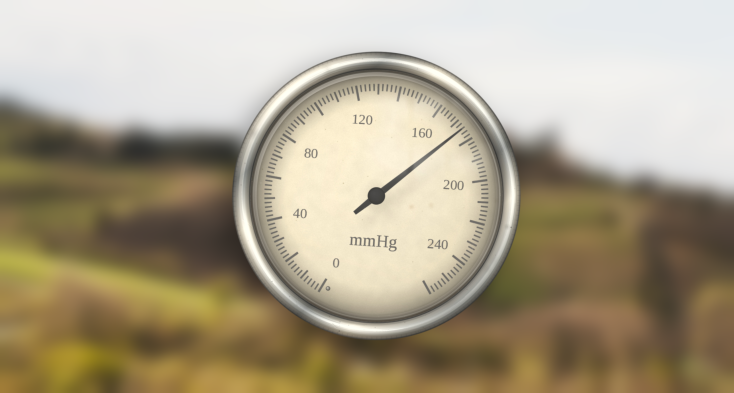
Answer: mmHg 174
